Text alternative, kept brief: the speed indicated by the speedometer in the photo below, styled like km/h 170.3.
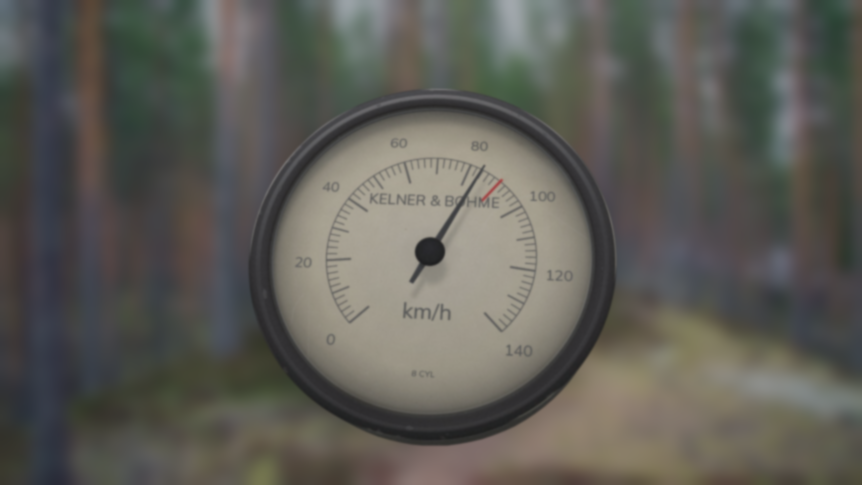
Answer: km/h 84
